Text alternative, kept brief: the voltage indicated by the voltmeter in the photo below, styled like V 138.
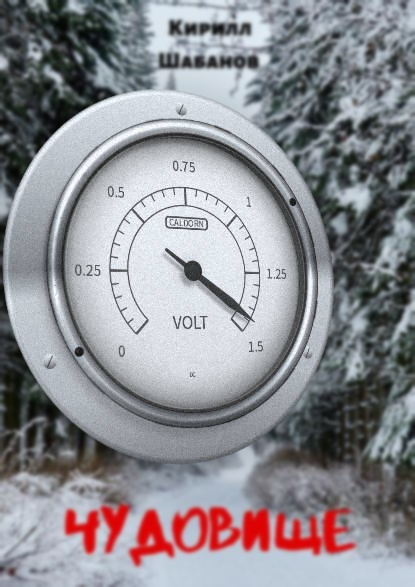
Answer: V 1.45
